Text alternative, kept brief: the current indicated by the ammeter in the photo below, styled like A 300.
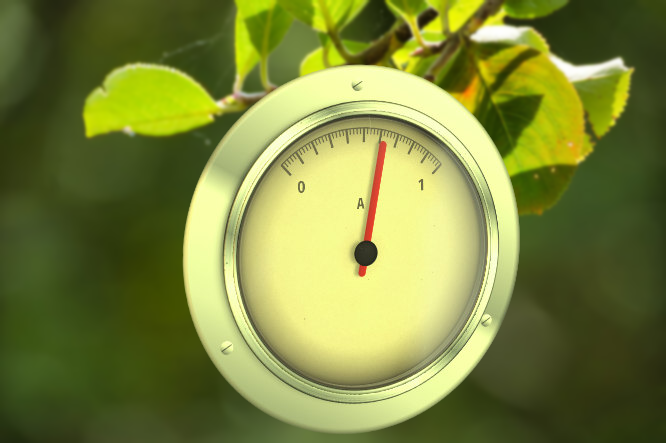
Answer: A 0.6
